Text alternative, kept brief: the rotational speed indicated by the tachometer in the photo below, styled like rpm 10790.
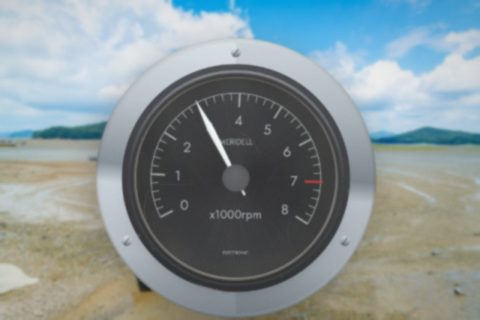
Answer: rpm 3000
